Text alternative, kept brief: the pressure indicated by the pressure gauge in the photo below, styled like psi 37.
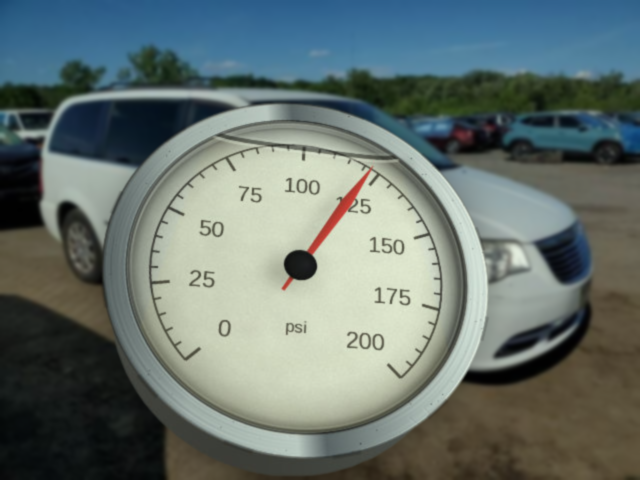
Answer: psi 122.5
